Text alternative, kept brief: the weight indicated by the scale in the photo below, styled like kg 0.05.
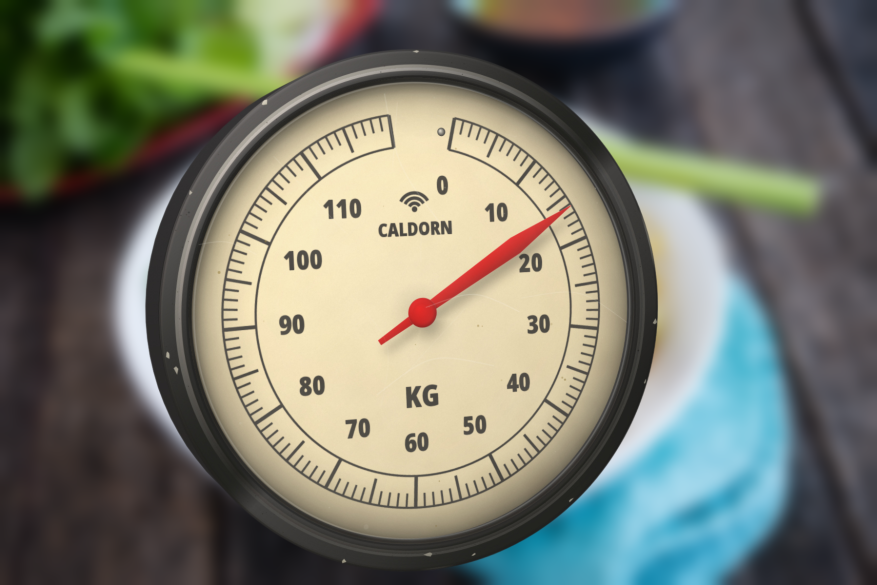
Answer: kg 16
